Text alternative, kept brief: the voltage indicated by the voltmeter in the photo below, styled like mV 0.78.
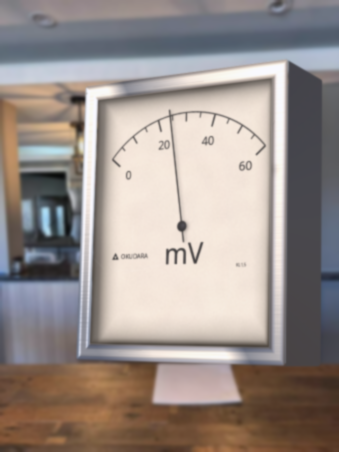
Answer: mV 25
